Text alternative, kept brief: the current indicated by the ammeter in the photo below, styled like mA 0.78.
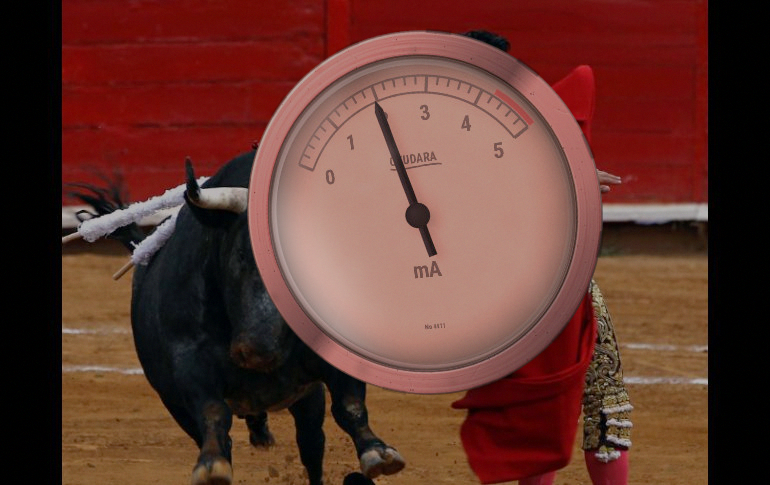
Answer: mA 2
